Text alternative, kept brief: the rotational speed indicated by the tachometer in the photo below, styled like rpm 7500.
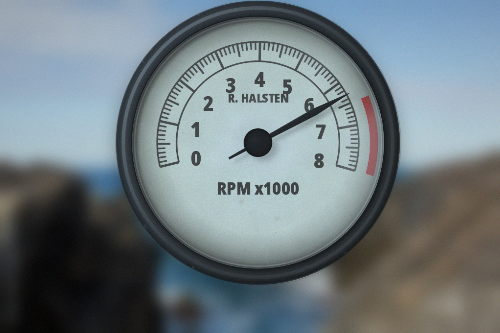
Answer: rpm 6300
